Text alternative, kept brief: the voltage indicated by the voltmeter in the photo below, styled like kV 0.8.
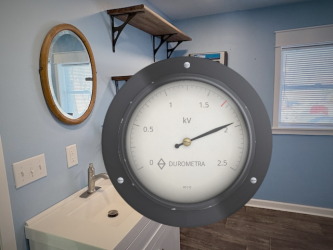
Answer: kV 1.95
